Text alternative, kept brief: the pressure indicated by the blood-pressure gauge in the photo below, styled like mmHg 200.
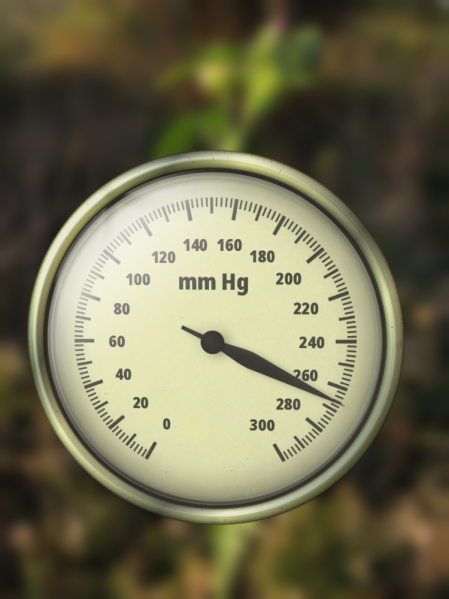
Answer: mmHg 266
